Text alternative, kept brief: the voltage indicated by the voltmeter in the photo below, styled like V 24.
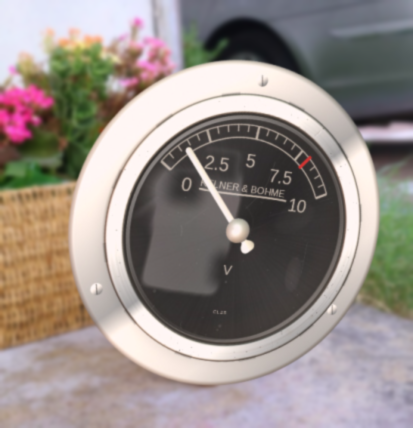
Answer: V 1.25
